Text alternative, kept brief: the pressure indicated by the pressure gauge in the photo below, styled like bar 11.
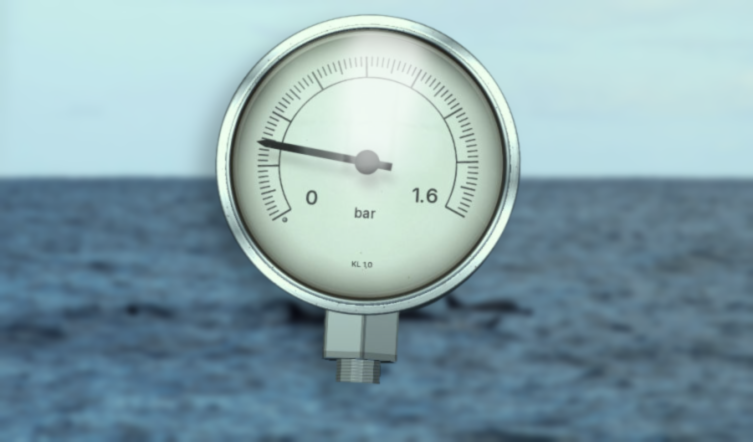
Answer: bar 0.28
